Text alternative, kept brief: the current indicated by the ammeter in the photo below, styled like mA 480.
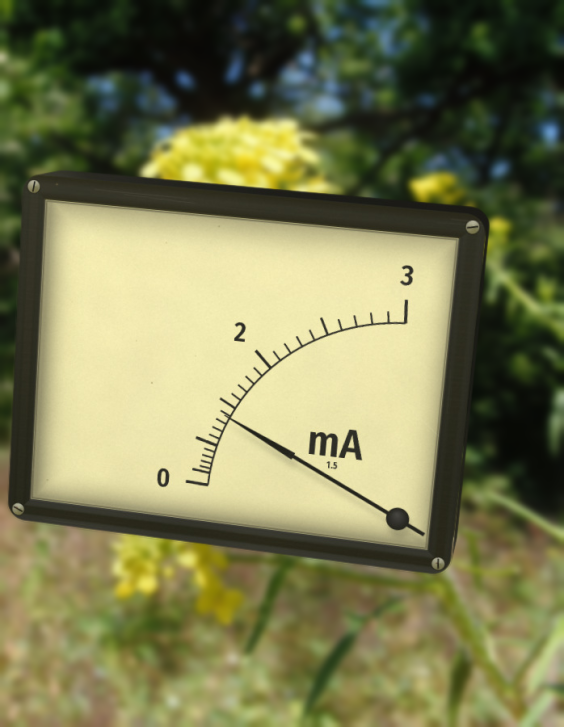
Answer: mA 1.4
